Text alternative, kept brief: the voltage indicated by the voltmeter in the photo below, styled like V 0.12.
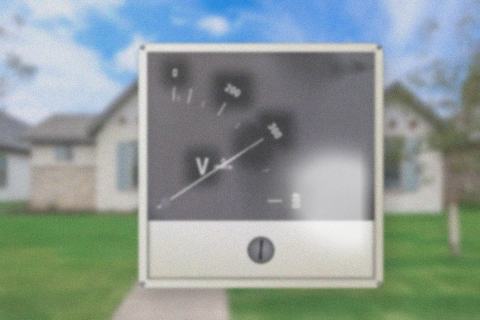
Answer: V 300
